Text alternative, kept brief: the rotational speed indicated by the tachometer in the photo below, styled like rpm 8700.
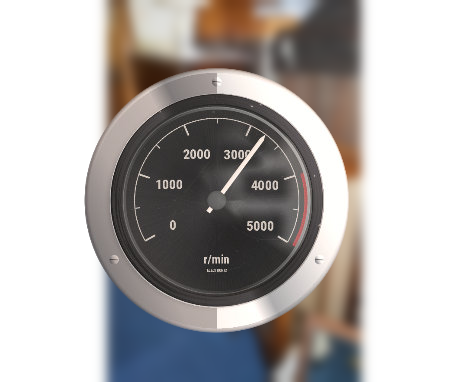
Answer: rpm 3250
